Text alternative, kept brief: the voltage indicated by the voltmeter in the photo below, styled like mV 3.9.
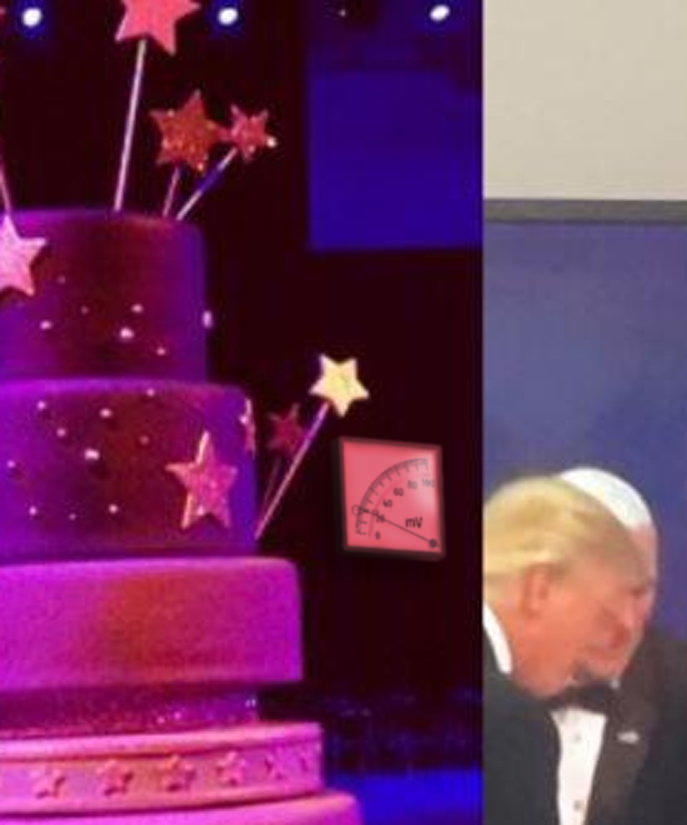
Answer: mV 20
